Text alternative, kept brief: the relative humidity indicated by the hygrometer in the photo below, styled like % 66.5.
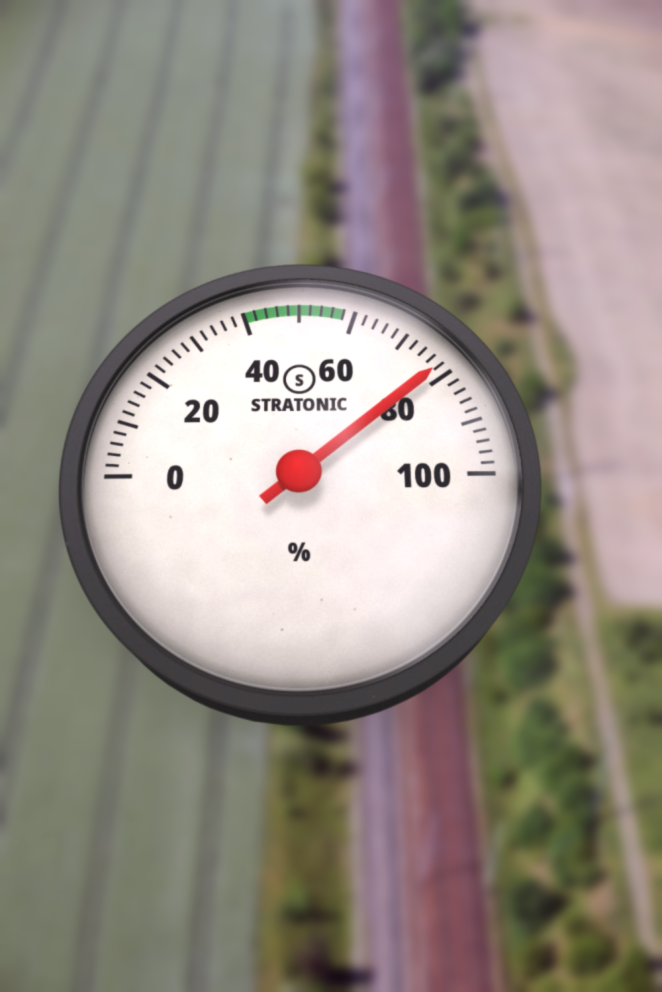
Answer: % 78
